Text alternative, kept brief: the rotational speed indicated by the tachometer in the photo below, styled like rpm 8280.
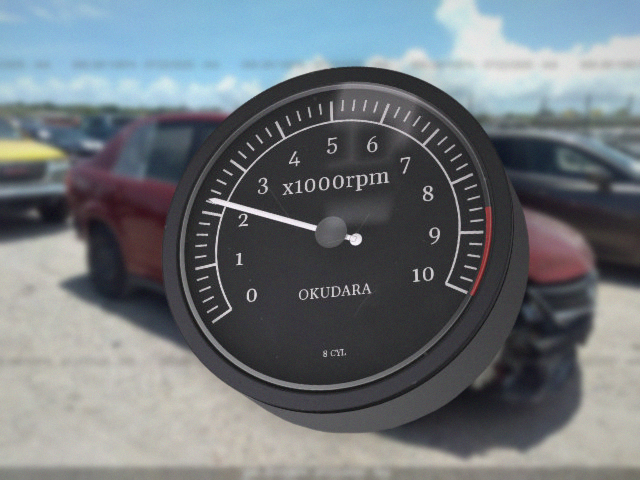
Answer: rpm 2200
